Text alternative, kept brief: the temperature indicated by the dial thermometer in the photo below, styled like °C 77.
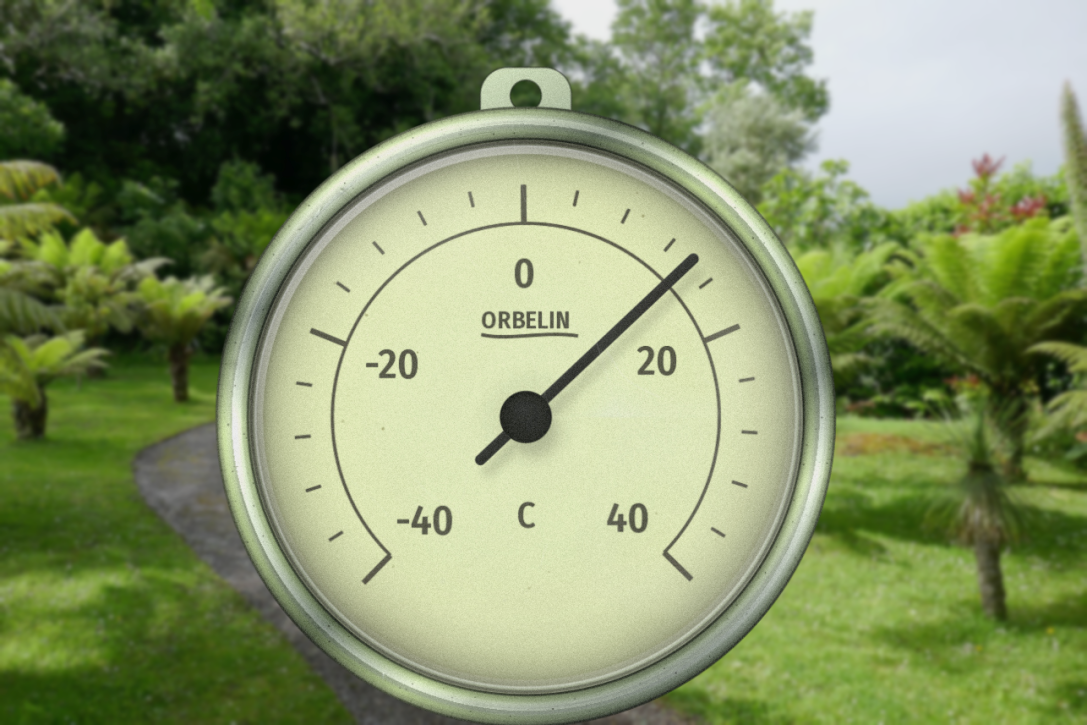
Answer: °C 14
